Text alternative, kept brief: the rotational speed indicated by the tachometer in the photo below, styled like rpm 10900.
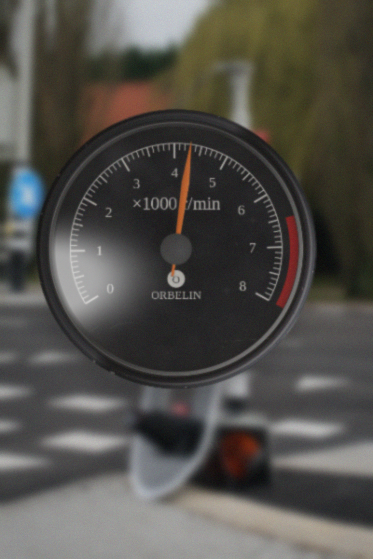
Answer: rpm 4300
